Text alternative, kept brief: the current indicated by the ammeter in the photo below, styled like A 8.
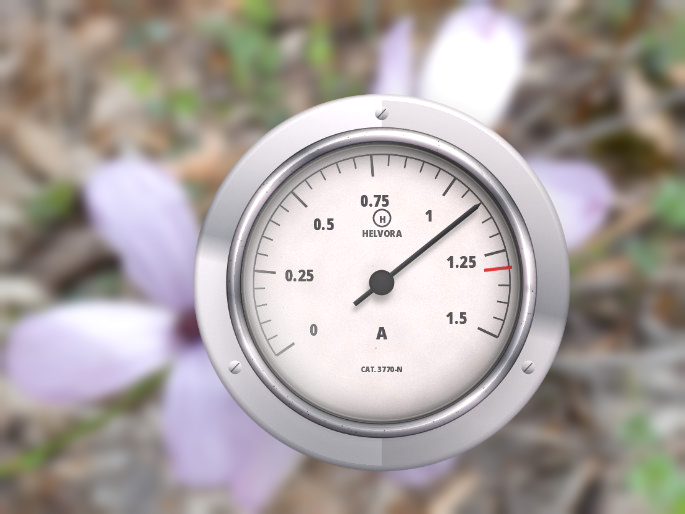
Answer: A 1.1
